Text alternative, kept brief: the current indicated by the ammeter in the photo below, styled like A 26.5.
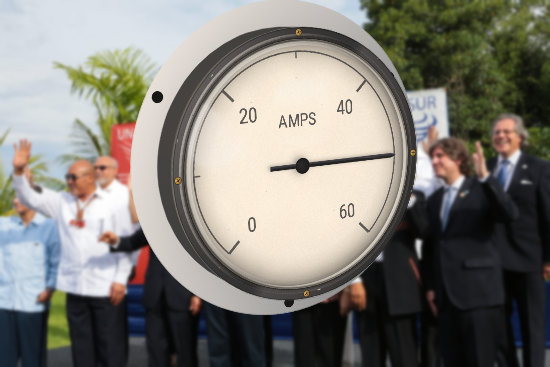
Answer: A 50
